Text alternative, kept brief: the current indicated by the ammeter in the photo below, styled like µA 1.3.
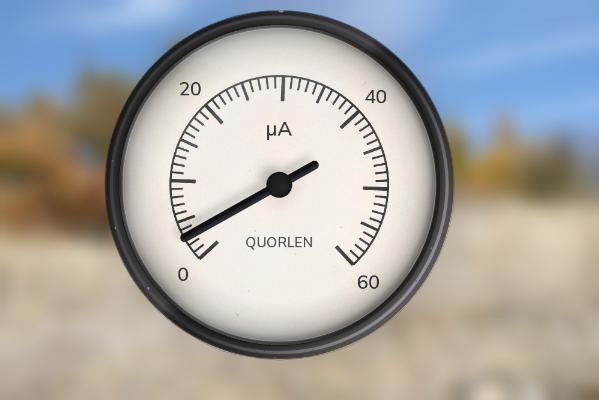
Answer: µA 3
